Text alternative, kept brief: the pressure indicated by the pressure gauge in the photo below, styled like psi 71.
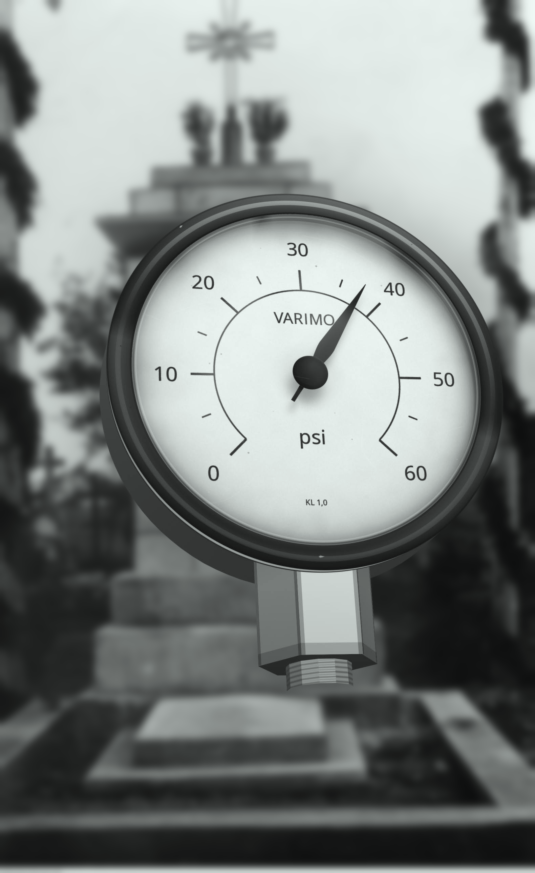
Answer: psi 37.5
